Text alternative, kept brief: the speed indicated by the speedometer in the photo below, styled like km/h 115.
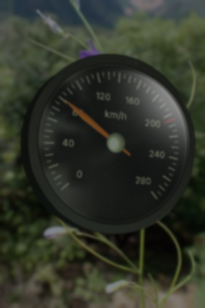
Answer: km/h 80
